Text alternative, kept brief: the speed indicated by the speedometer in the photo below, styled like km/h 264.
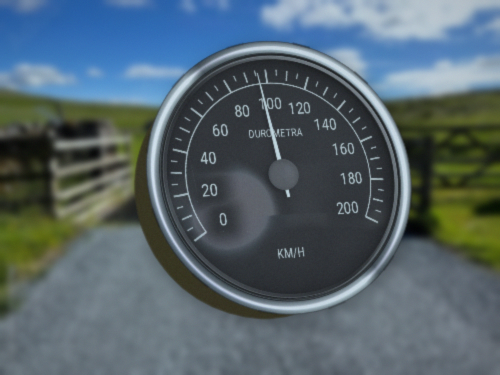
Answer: km/h 95
